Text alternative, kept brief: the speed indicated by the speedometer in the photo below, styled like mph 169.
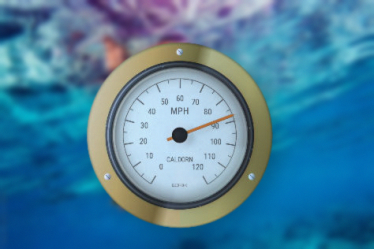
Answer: mph 87.5
